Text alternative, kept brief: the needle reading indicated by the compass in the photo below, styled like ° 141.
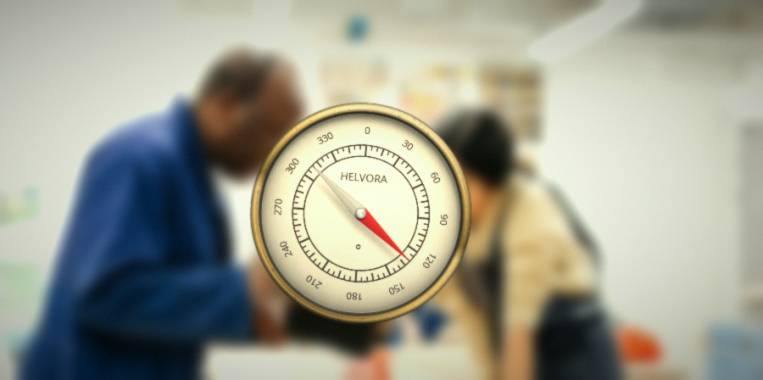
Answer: ° 130
